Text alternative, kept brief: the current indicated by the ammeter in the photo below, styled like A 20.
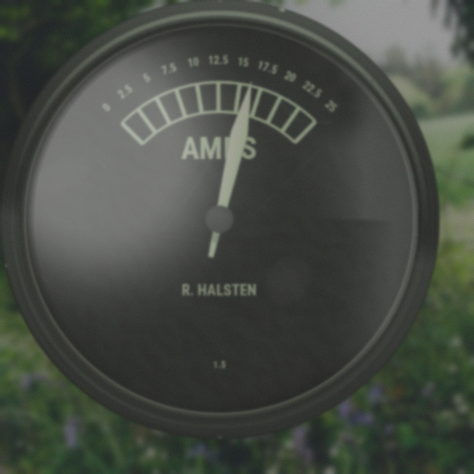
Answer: A 16.25
